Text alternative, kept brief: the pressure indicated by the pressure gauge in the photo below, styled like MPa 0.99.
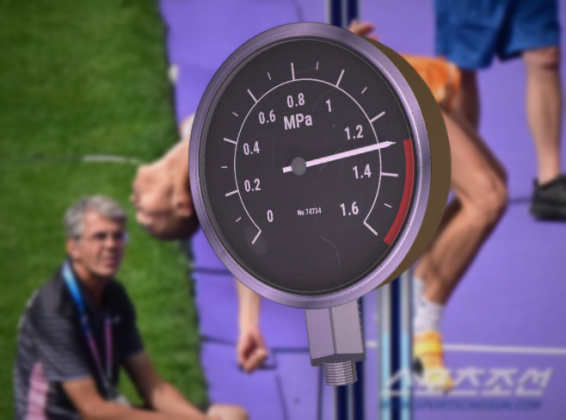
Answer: MPa 1.3
